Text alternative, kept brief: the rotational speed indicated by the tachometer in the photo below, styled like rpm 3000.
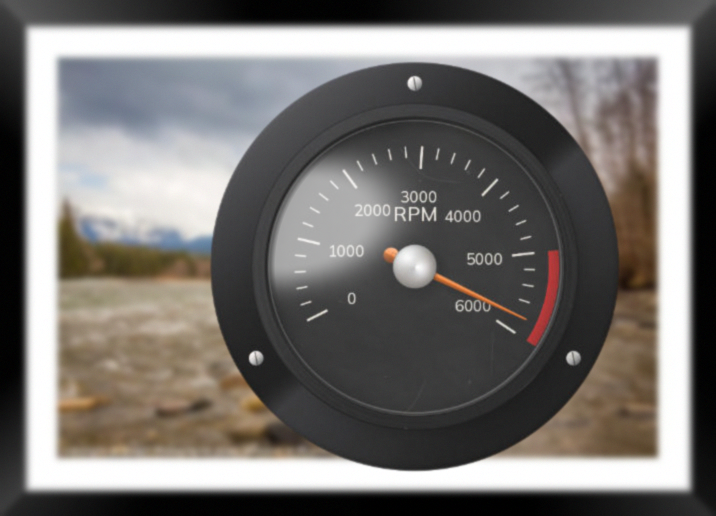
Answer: rpm 5800
